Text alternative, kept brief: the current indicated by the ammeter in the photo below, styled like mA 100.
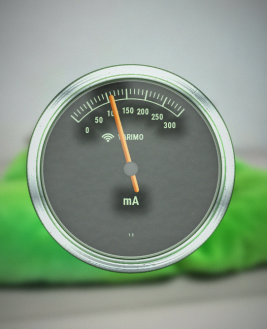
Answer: mA 110
